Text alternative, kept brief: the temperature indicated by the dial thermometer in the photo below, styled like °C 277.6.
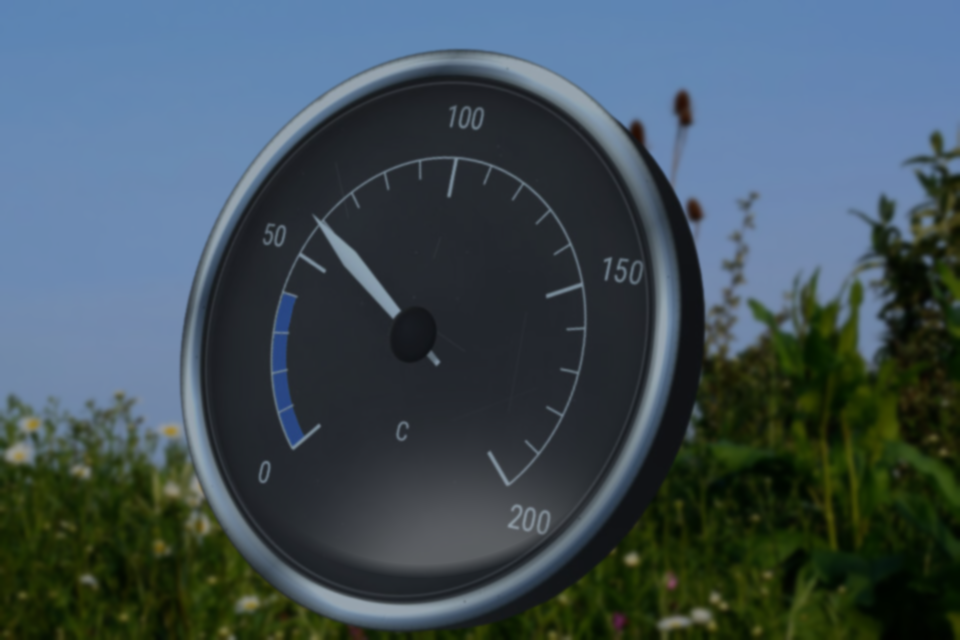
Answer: °C 60
